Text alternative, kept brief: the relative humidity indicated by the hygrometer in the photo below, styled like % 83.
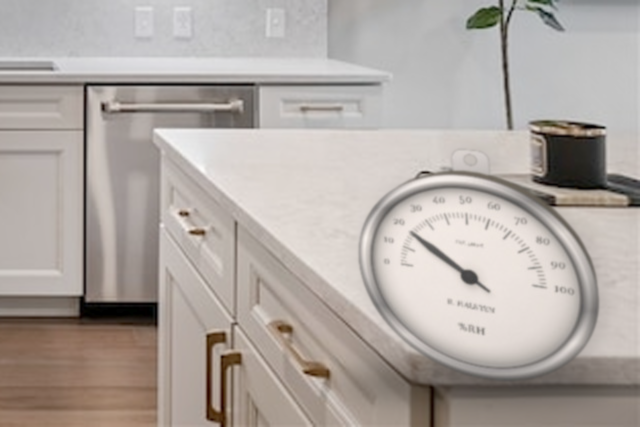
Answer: % 20
